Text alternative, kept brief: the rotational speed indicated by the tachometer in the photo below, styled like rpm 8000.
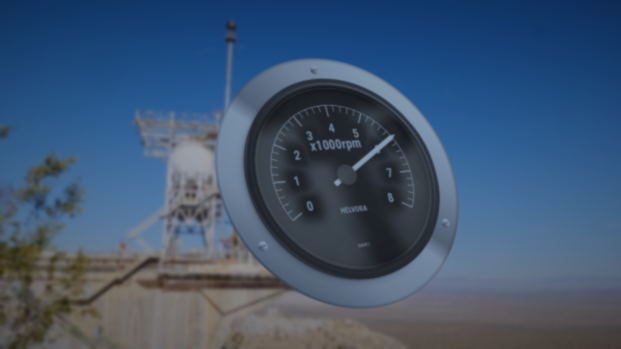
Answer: rpm 6000
